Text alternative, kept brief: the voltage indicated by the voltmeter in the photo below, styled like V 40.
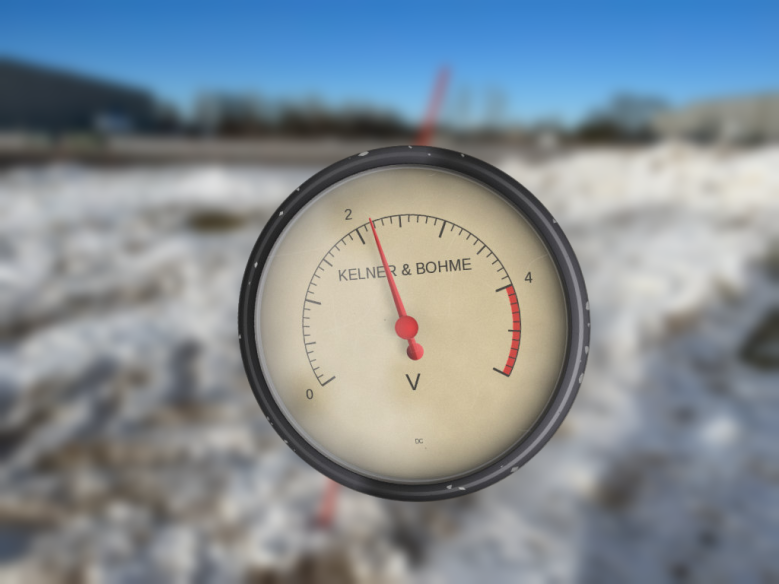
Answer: V 2.2
